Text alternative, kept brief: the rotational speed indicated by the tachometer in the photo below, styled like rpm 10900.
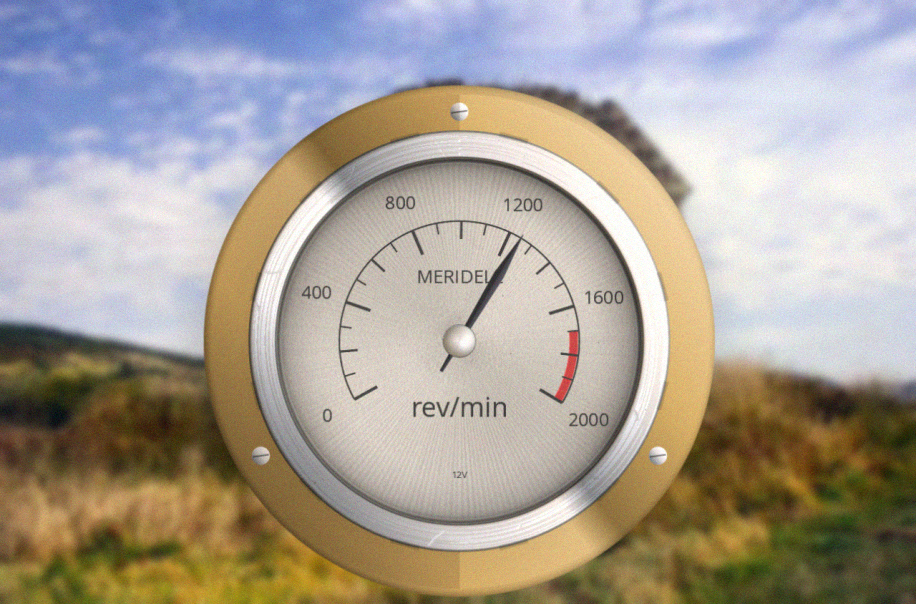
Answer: rpm 1250
